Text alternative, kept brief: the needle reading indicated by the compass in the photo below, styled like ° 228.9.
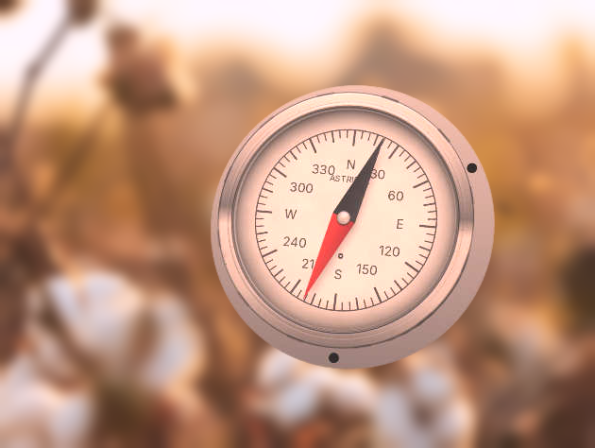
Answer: ° 200
